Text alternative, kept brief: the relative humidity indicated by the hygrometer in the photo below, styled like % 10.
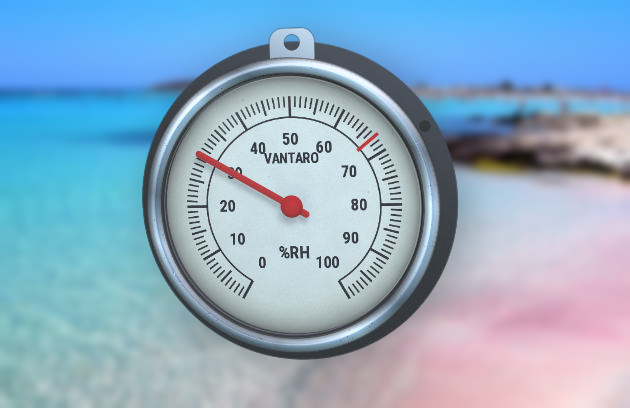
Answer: % 30
